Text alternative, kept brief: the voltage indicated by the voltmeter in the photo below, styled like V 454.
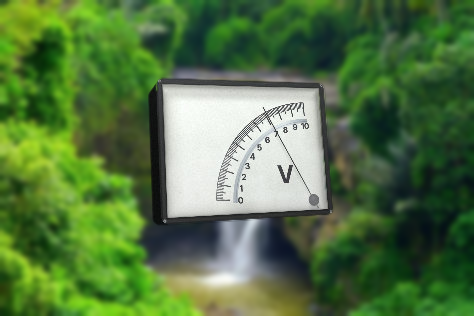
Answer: V 7
